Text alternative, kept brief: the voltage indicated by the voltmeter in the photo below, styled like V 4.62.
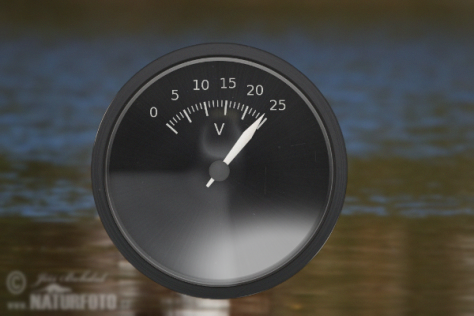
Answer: V 24
